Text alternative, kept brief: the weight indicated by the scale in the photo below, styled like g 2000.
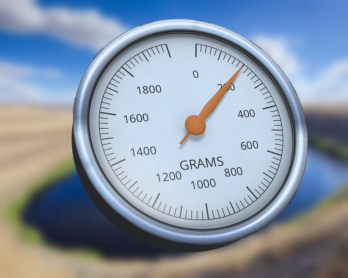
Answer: g 200
